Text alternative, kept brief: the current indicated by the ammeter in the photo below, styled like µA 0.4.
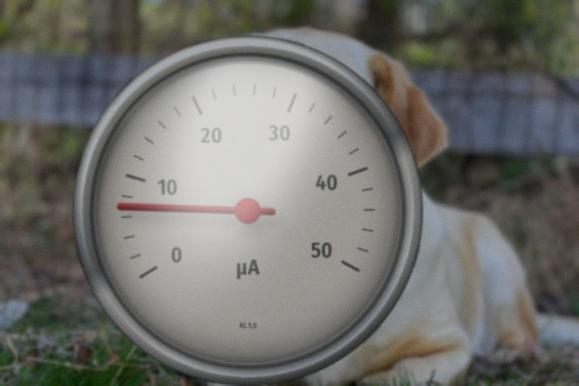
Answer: µA 7
